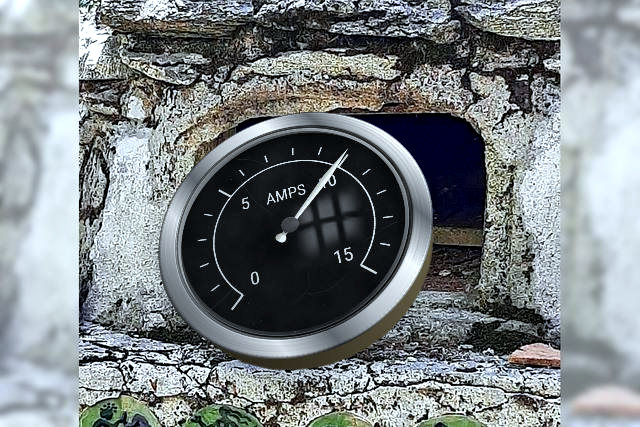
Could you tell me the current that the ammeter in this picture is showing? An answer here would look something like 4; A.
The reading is 10; A
